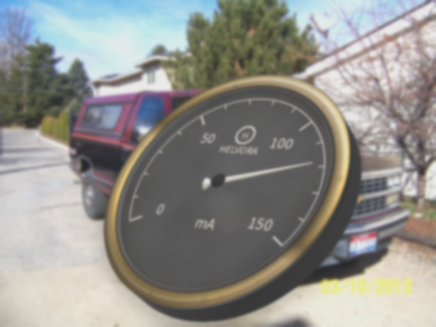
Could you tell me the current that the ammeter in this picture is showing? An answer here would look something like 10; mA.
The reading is 120; mA
